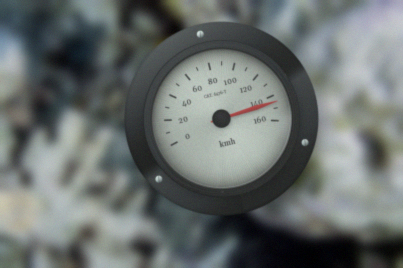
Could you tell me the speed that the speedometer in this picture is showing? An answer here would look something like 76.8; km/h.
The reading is 145; km/h
